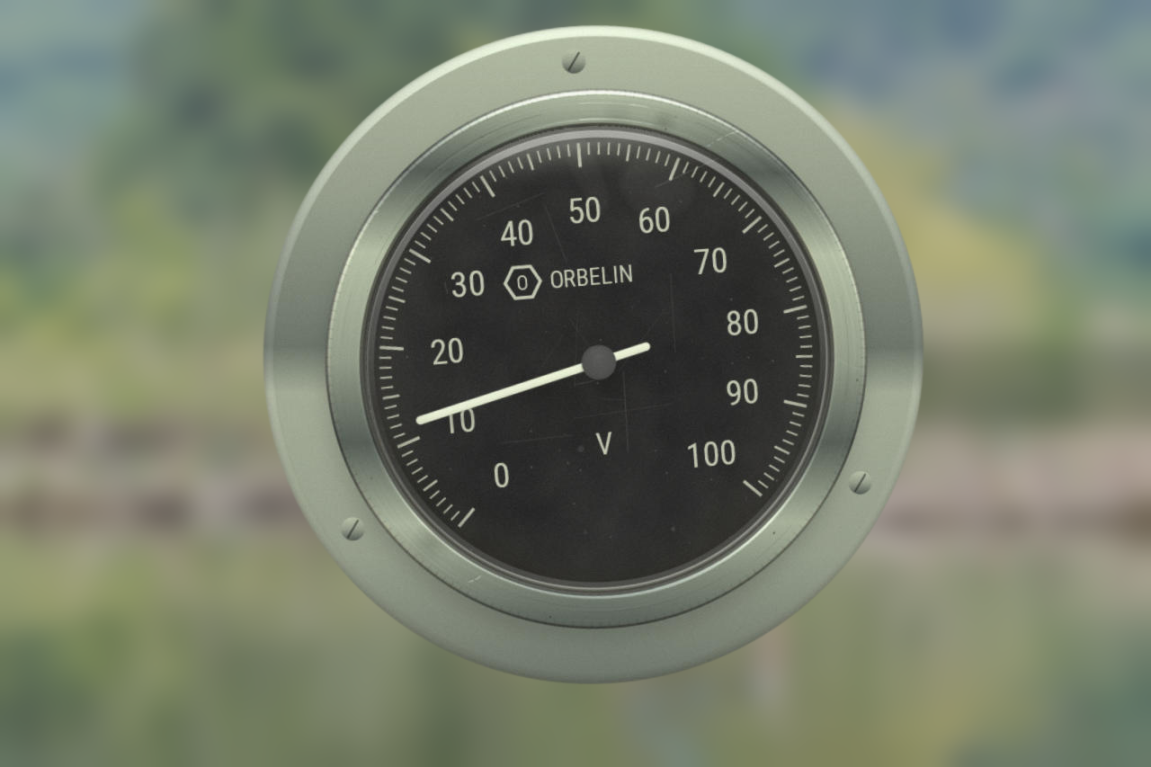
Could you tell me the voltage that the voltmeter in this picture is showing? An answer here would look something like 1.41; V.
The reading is 12; V
